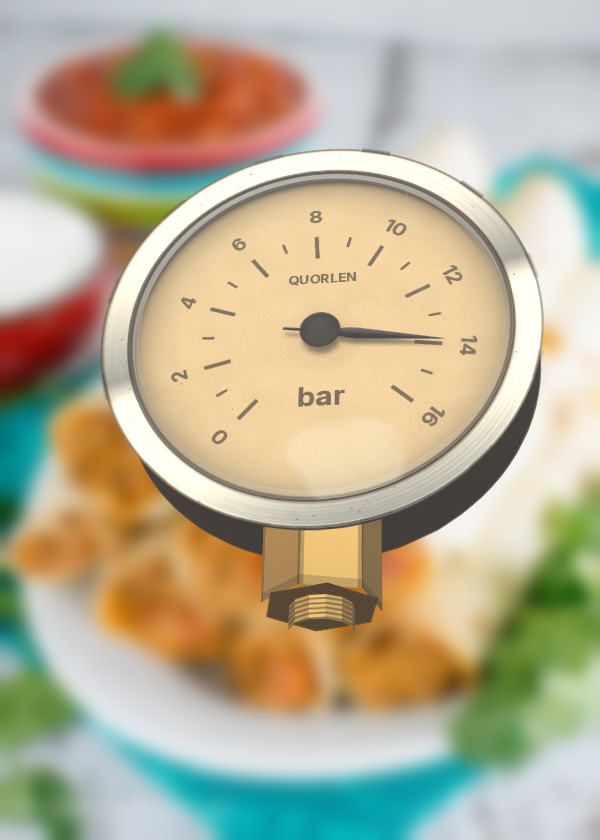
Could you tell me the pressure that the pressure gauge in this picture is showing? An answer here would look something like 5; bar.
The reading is 14; bar
